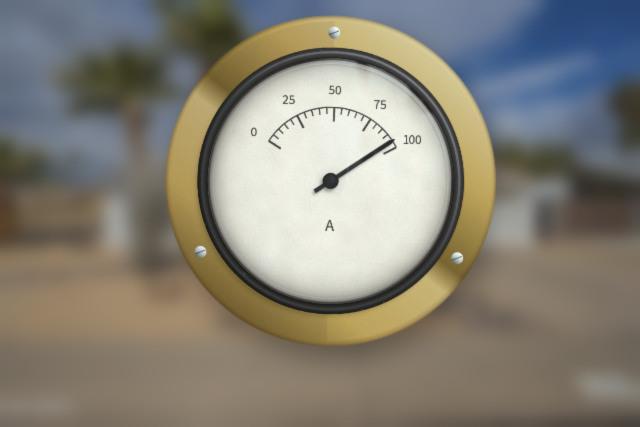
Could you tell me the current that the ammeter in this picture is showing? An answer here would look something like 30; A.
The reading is 95; A
